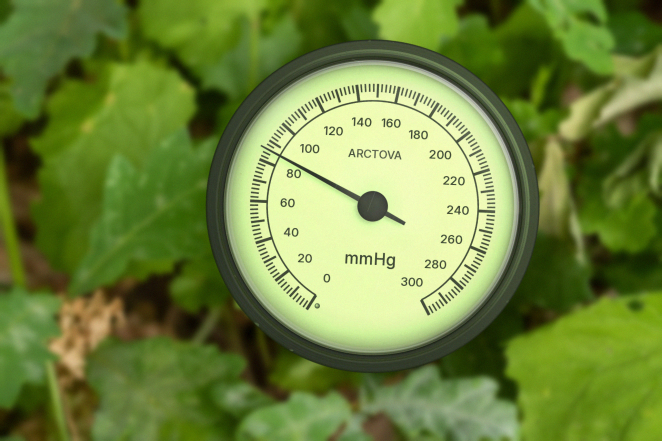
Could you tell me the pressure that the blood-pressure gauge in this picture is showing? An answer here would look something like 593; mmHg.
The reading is 86; mmHg
